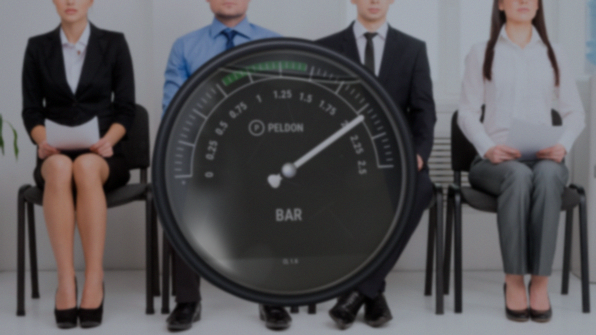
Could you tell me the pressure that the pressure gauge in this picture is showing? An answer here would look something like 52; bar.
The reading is 2.05; bar
